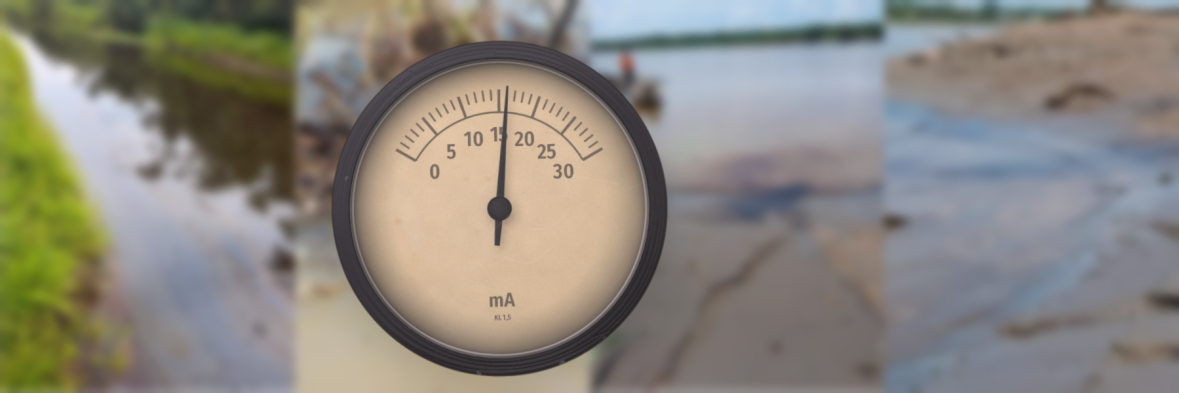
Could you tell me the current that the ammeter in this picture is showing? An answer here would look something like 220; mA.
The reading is 16; mA
